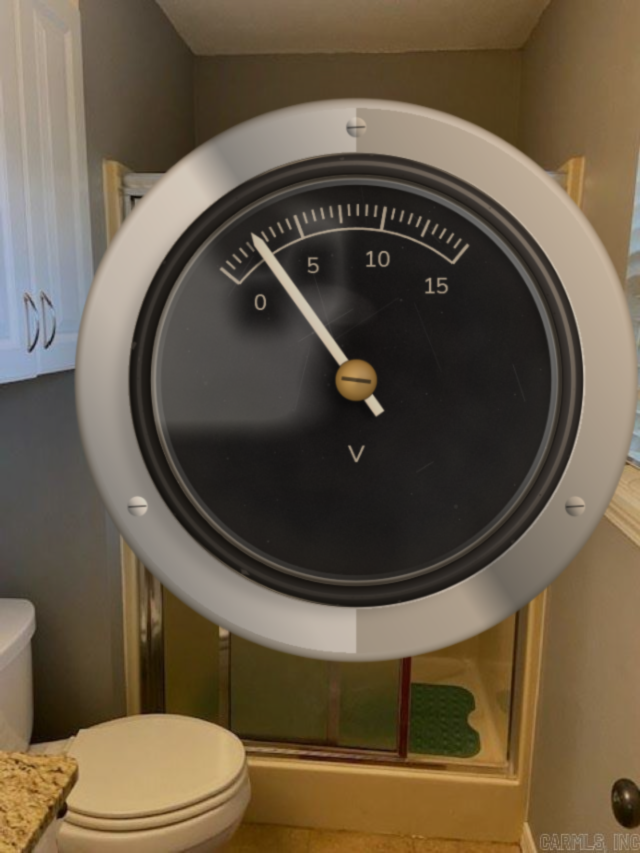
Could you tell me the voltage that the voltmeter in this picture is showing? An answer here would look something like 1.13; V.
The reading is 2.5; V
